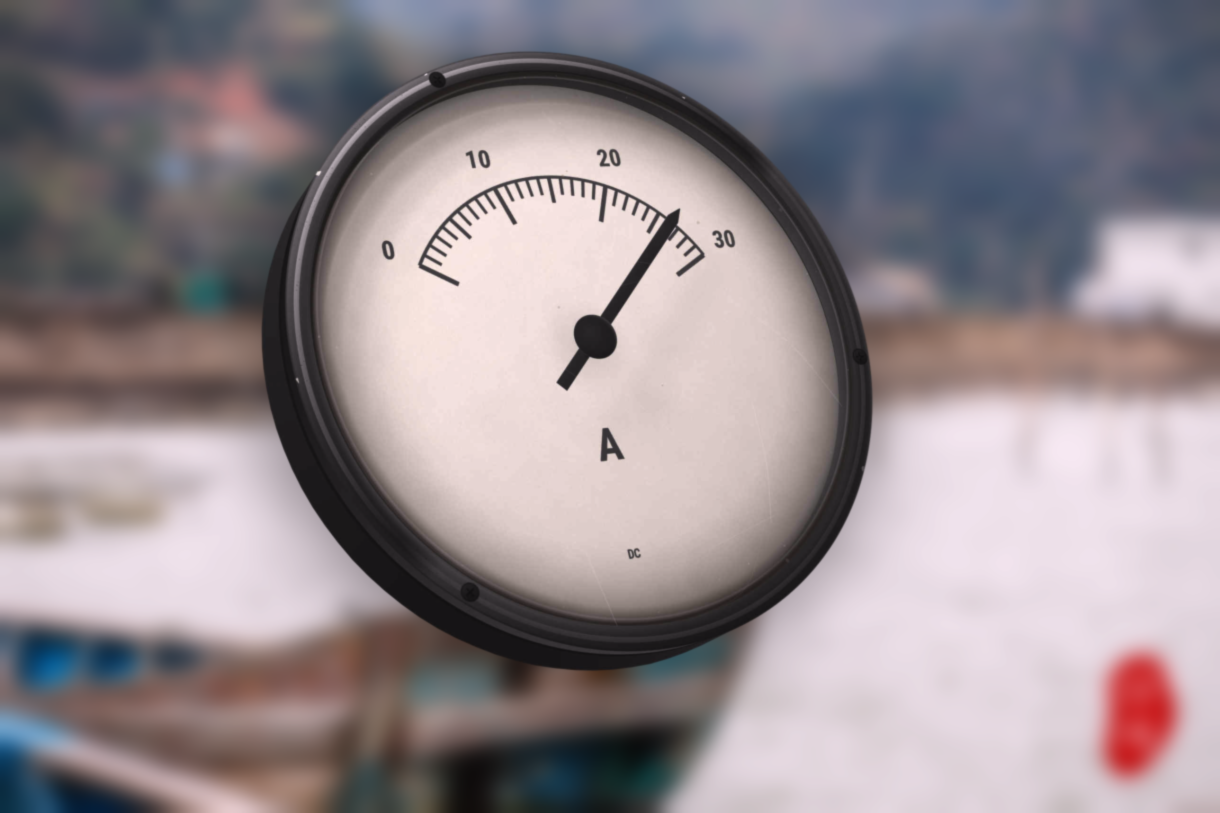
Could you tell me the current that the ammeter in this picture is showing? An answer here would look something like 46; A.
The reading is 26; A
